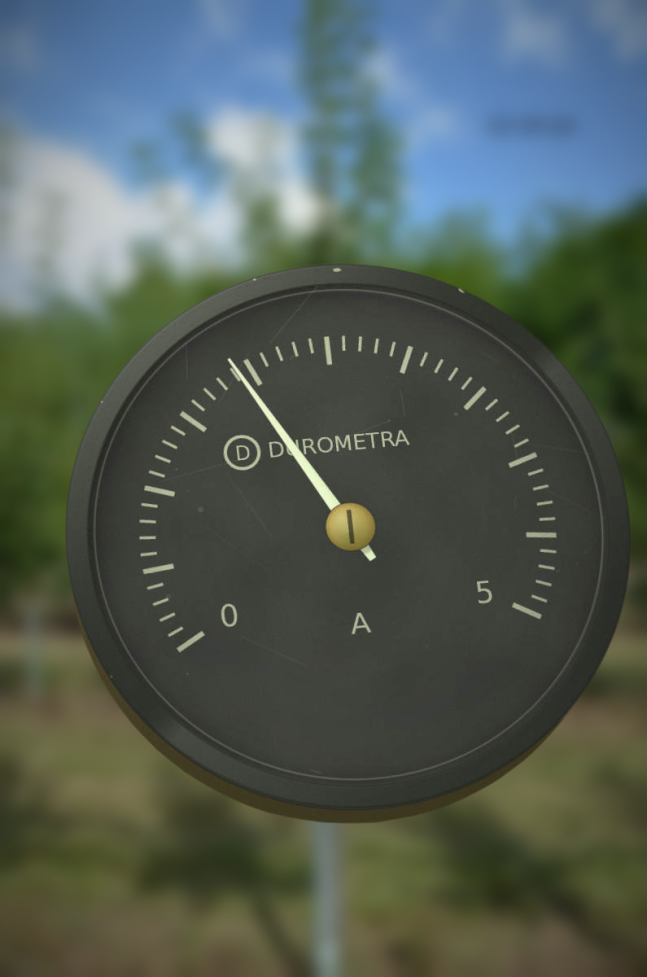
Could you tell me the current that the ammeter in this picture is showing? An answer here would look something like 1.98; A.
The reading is 1.9; A
